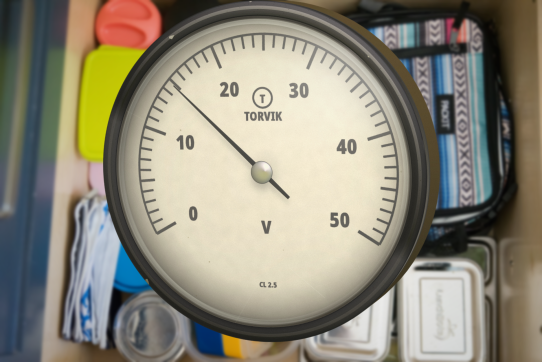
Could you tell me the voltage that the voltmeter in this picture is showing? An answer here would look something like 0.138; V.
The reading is 15; V
